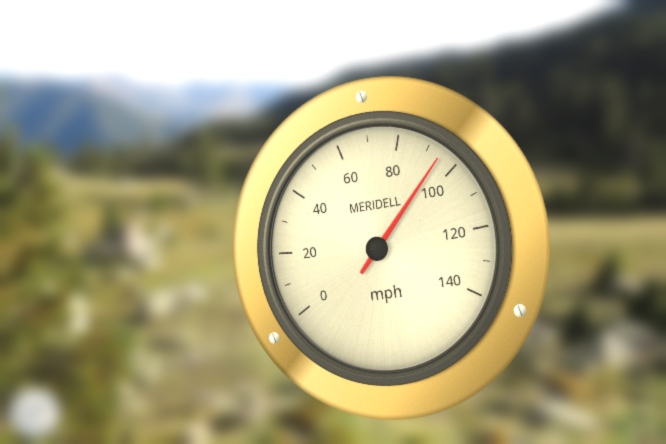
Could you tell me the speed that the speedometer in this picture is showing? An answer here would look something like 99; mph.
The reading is 95; mph
